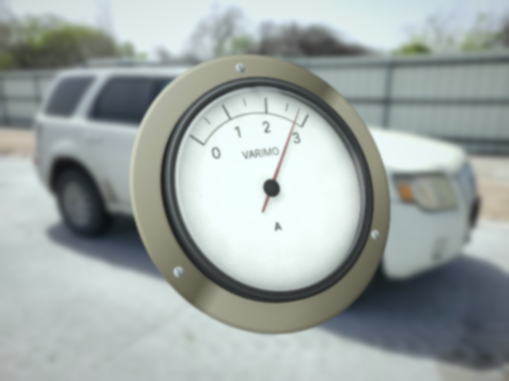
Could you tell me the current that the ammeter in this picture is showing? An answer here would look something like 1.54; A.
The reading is 2.75; A
